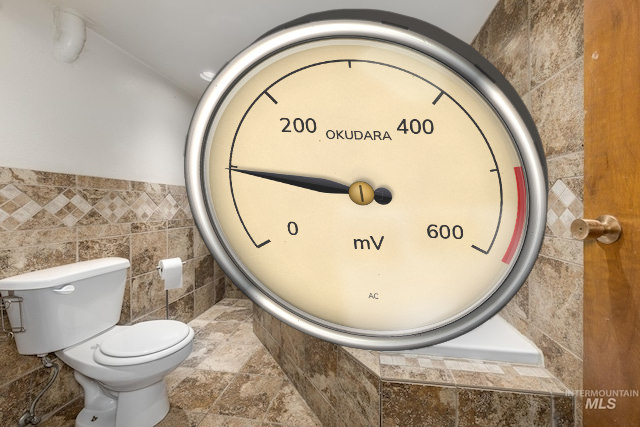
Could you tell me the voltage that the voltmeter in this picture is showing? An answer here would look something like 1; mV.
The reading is 100; mV
